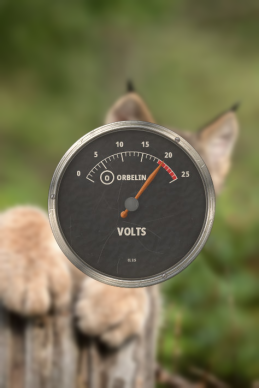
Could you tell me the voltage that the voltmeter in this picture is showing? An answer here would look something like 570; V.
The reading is 20; V
